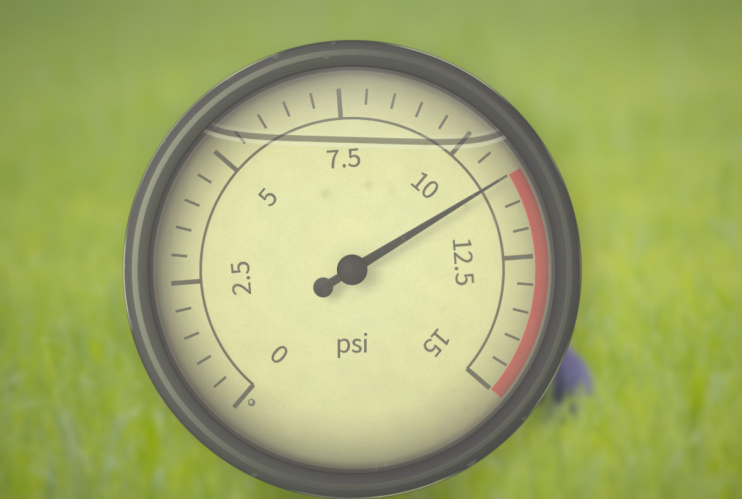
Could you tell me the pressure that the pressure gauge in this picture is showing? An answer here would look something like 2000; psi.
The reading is 11; psi
